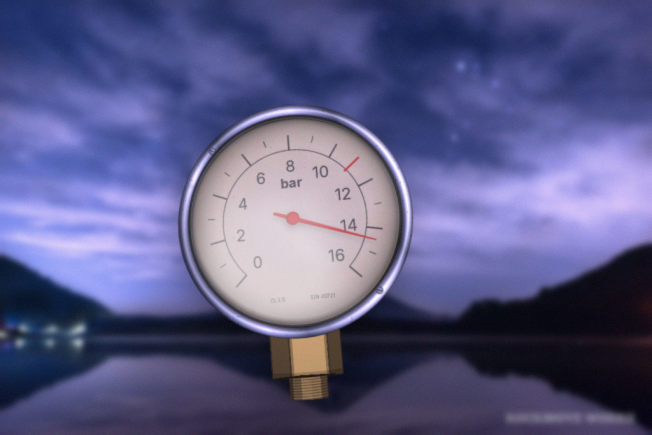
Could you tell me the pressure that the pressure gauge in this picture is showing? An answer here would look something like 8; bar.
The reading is 14.5; bar
